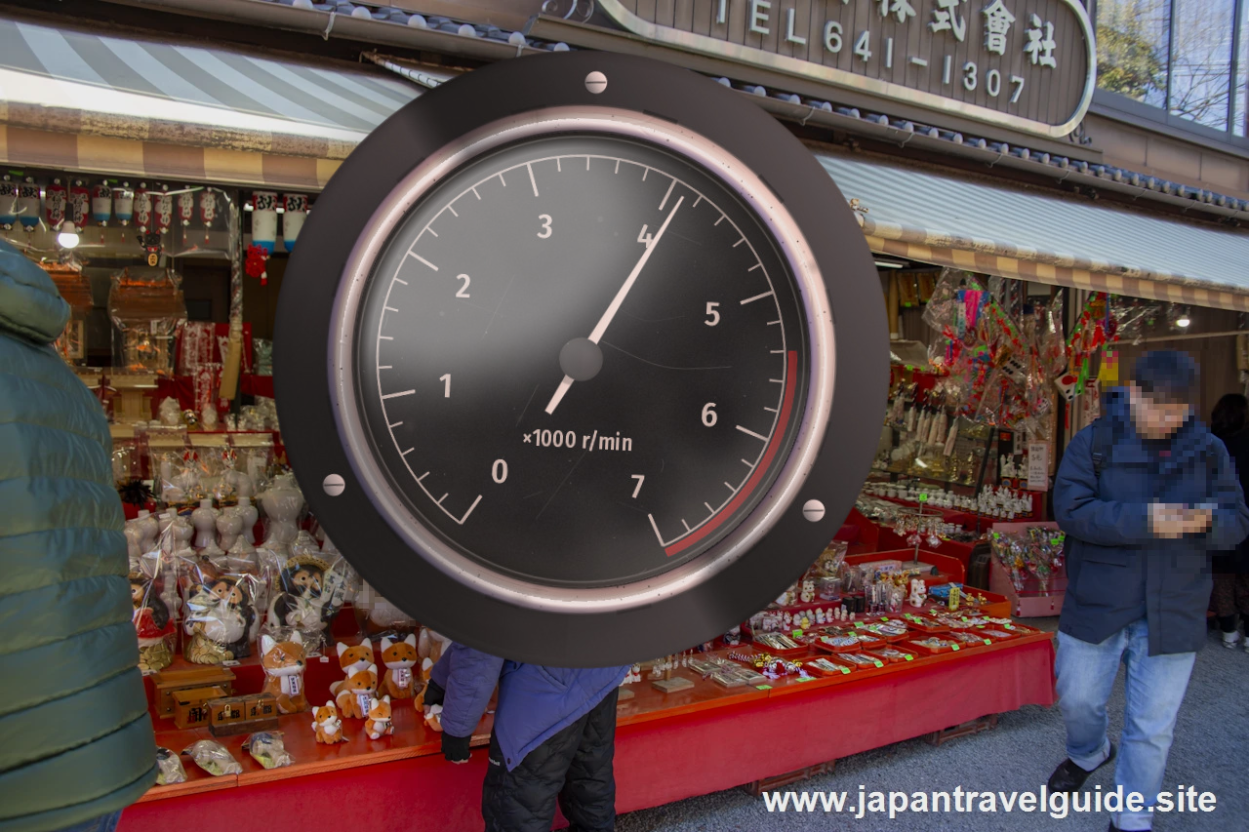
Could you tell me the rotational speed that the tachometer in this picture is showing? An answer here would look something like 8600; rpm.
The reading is 4100; rpm
